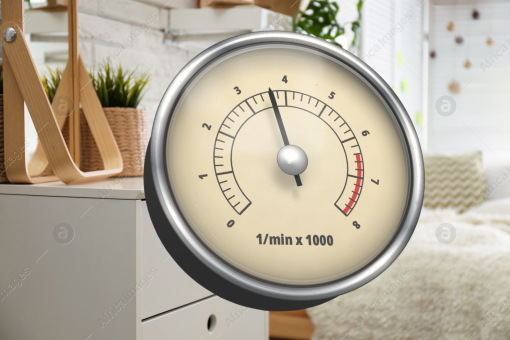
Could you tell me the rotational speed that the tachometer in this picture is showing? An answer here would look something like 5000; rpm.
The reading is 3600; rpm
